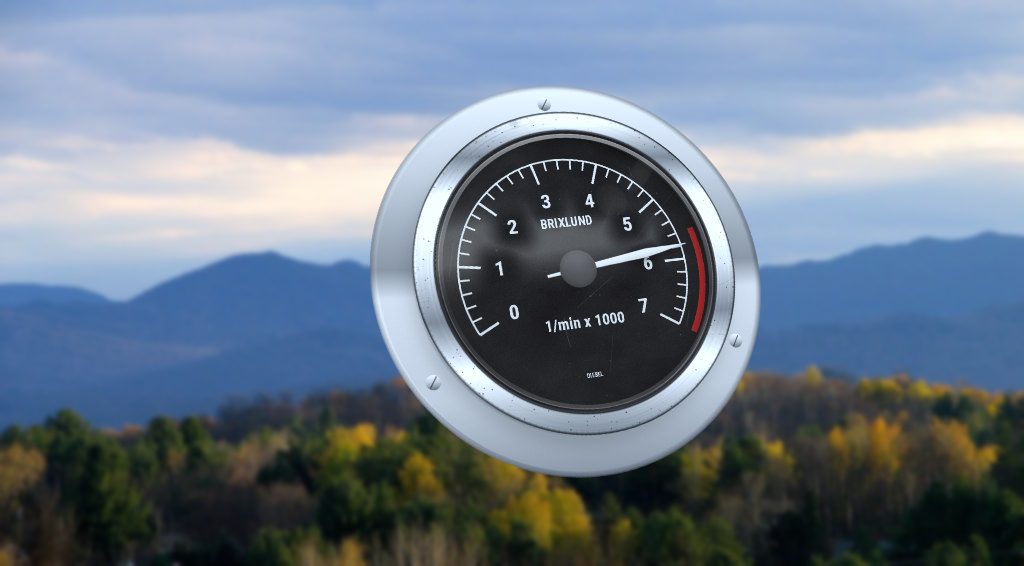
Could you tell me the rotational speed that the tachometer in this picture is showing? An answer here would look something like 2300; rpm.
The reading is 5800; rpm
